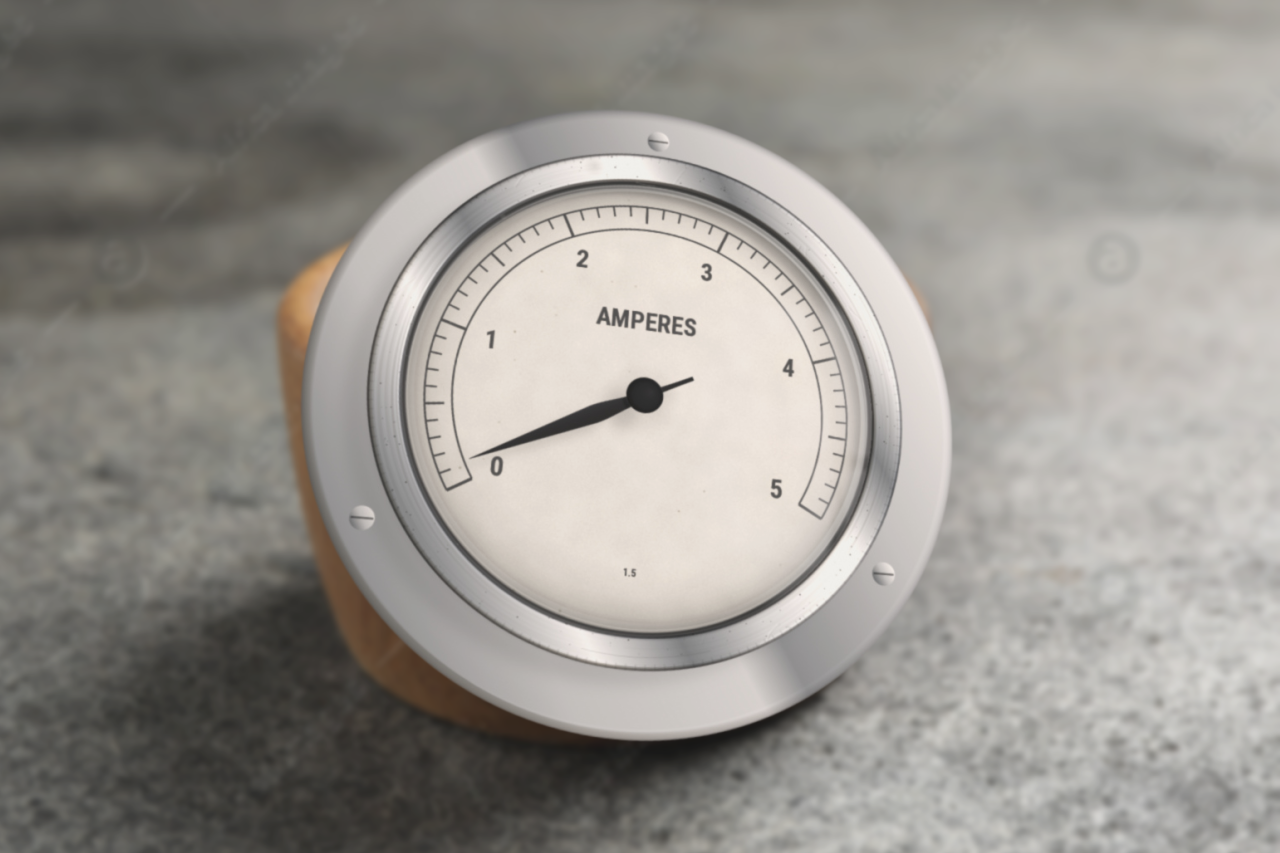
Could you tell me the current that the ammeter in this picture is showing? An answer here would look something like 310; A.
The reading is 0.1; A
